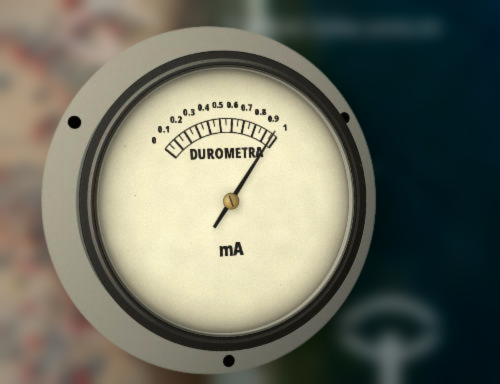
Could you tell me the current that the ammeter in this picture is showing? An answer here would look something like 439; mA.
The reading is 0.95; mA
